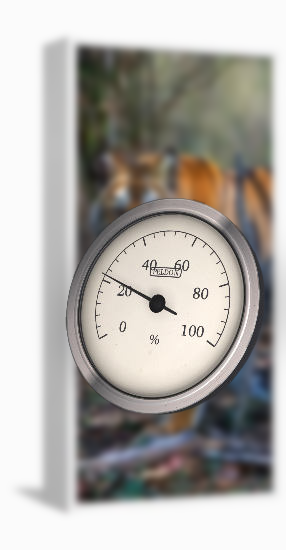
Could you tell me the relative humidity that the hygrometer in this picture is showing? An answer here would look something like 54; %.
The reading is 22; %
